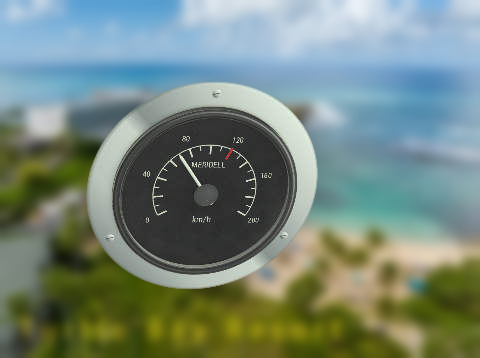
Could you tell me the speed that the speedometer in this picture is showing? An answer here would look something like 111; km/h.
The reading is 70; km/h
